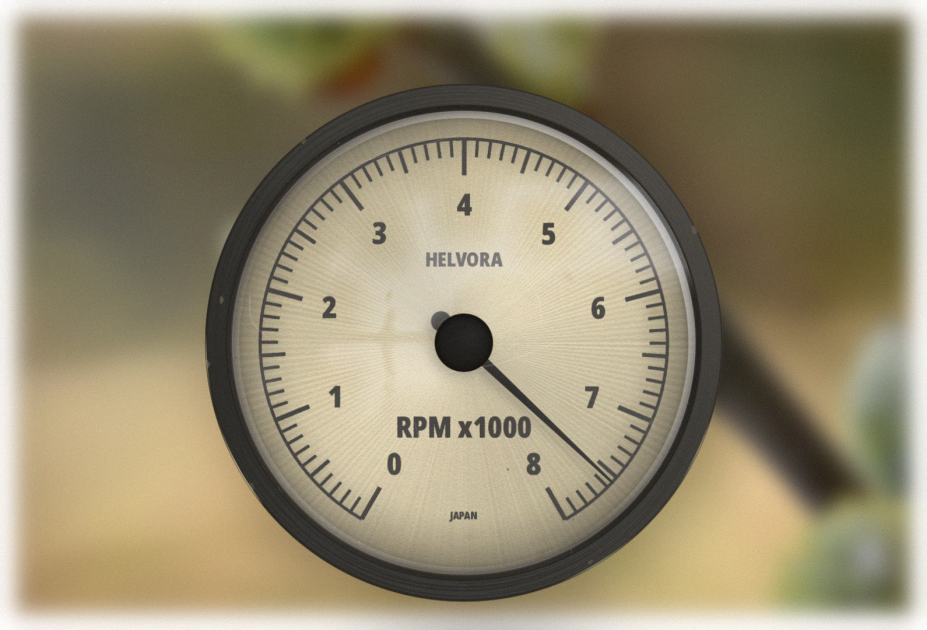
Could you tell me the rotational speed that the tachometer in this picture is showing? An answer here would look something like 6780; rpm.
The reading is 7550; rpm
